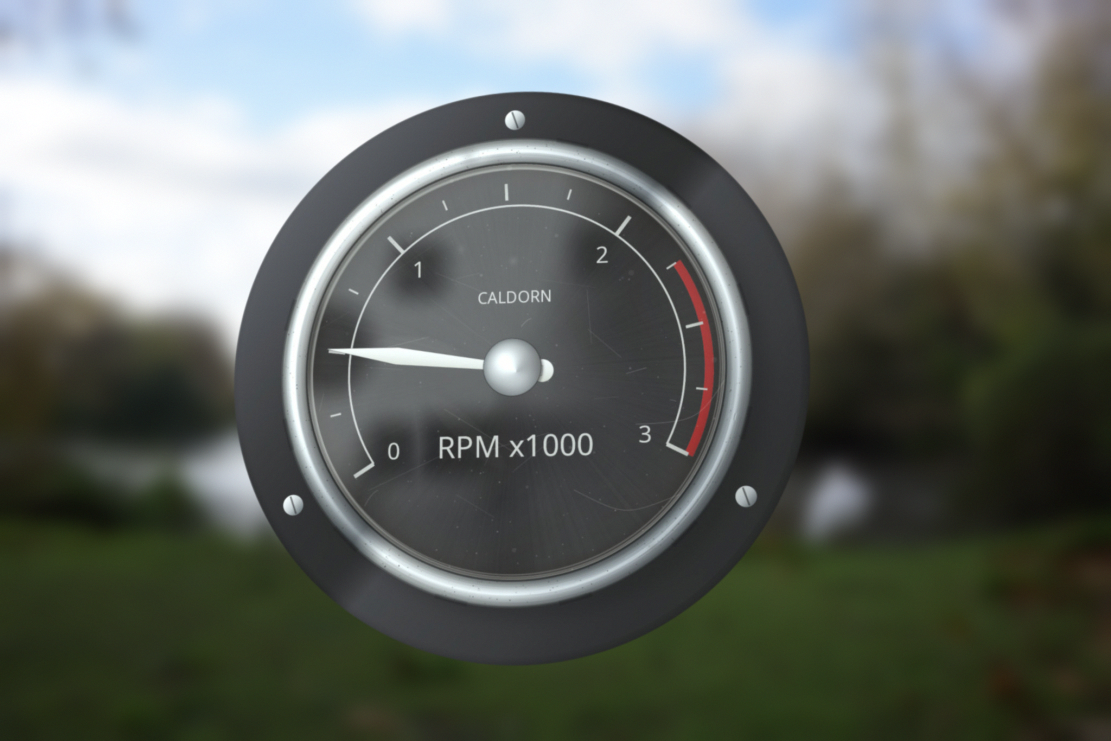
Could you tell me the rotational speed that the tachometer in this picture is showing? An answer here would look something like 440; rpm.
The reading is 500; rpm
